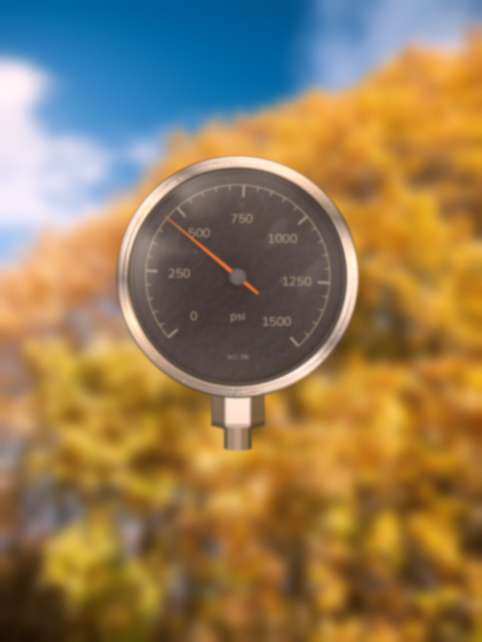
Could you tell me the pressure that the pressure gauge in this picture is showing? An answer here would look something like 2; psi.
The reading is 450; psi
